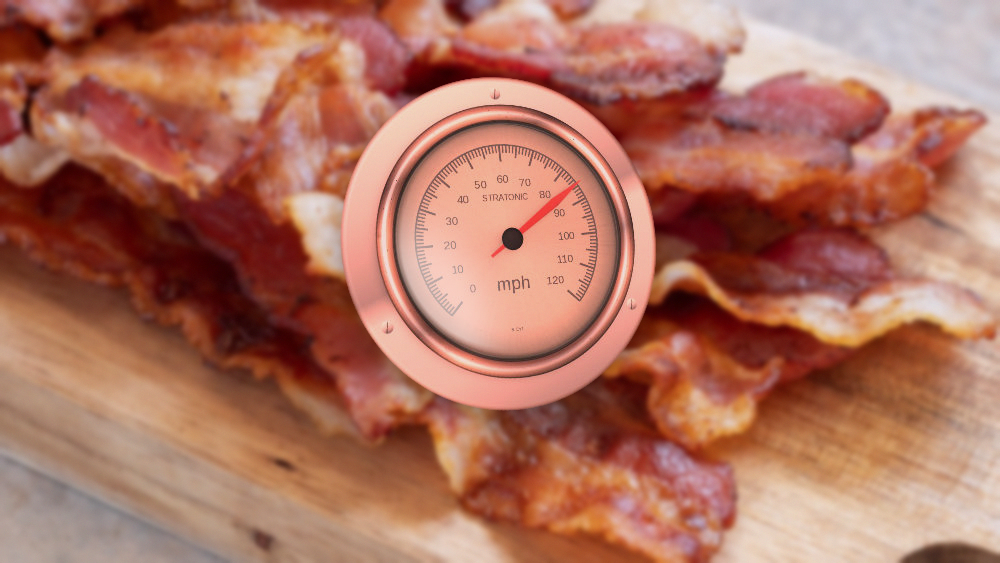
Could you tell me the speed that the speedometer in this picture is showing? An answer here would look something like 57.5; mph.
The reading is 85; mph
